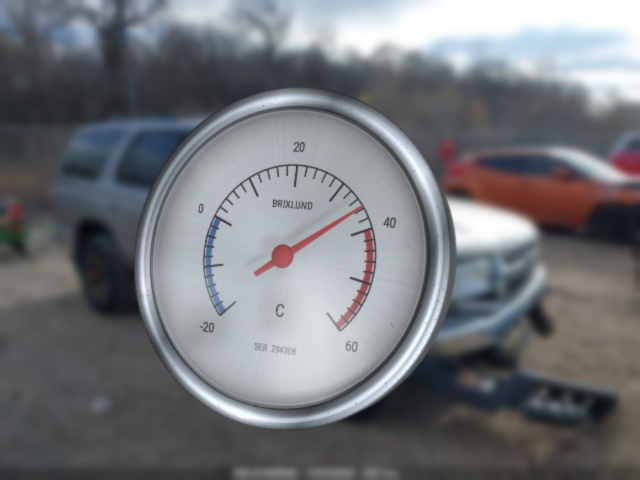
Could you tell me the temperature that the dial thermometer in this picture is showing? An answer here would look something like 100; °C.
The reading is 36; °C
